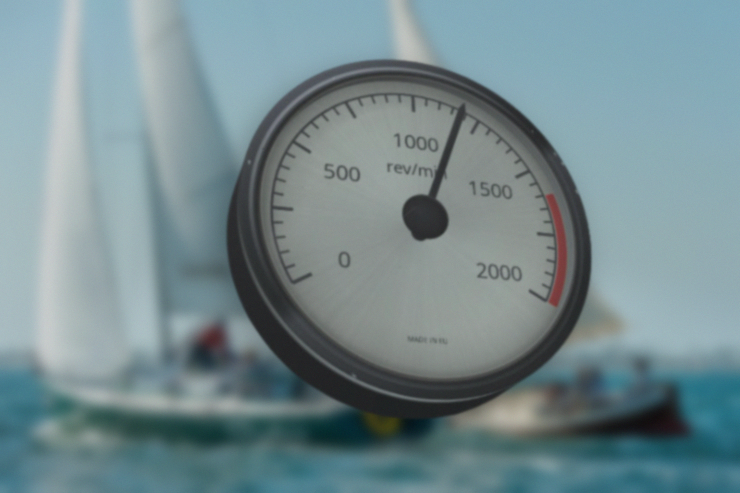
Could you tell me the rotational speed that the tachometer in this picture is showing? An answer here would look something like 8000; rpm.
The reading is 1175; rpm
